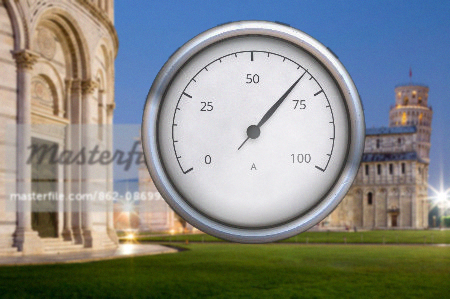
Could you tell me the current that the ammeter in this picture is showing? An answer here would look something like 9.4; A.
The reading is 67.5; A
